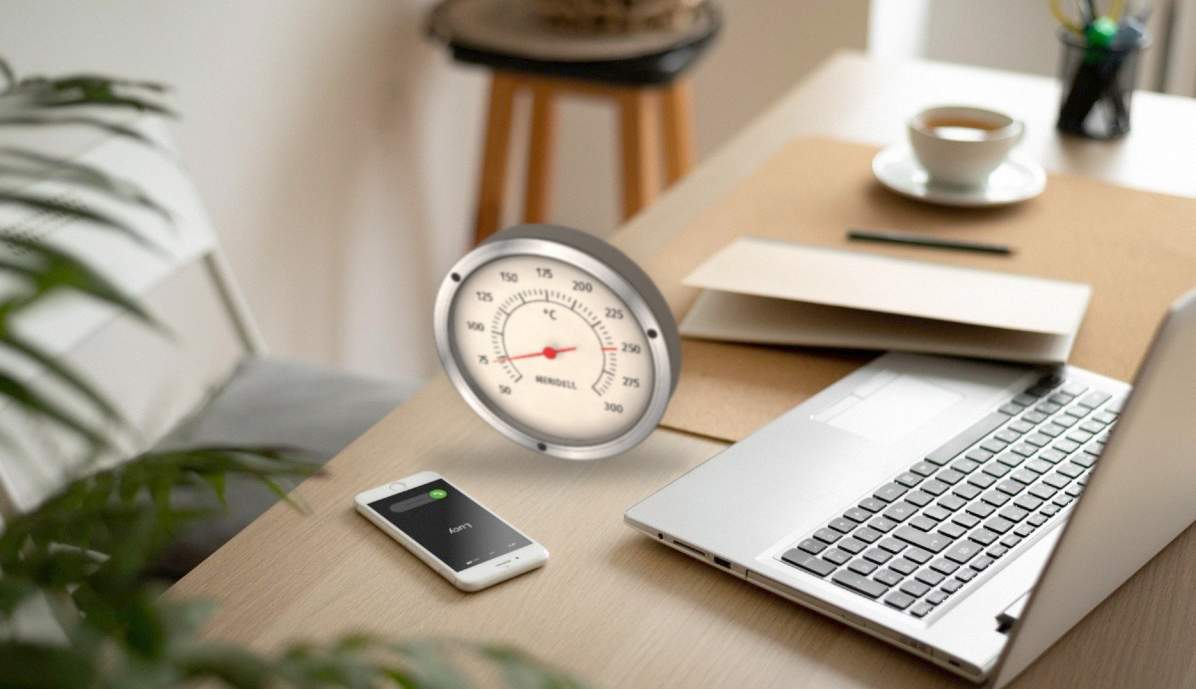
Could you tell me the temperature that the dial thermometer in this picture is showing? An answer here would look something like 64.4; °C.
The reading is 75; °C
